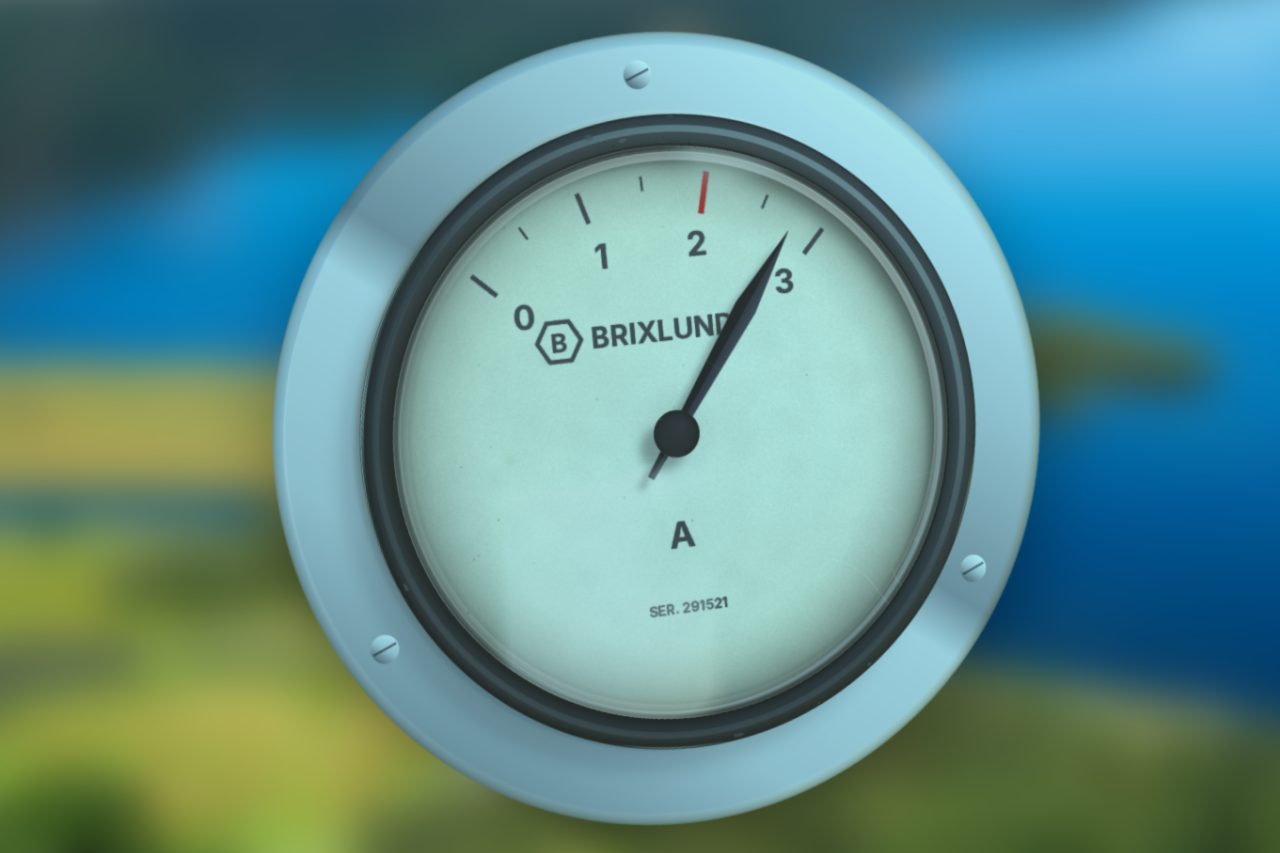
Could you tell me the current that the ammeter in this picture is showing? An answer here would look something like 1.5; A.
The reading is 2.75; A
